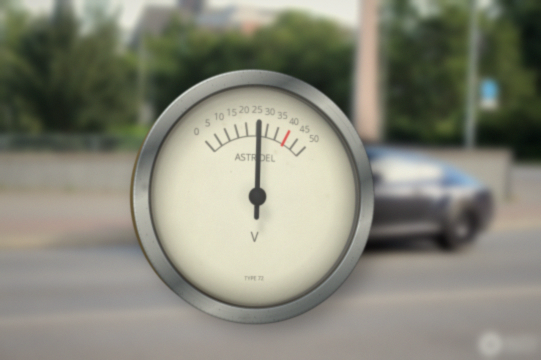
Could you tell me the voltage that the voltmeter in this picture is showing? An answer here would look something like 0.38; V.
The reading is 25; V
